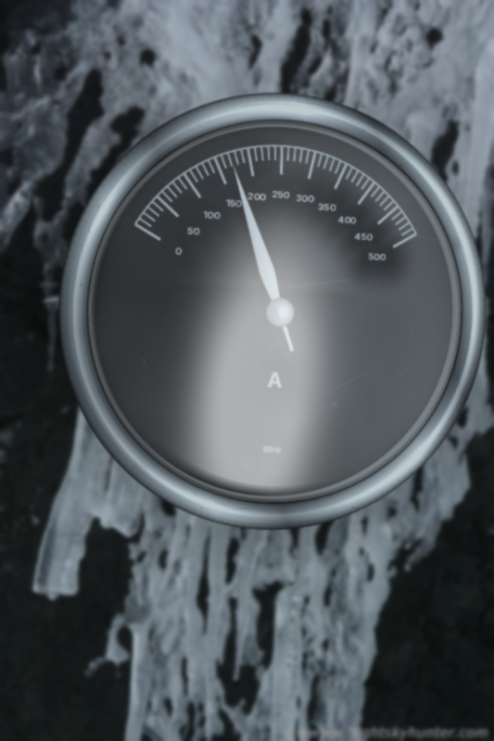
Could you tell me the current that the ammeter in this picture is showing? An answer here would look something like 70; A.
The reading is 170; A
